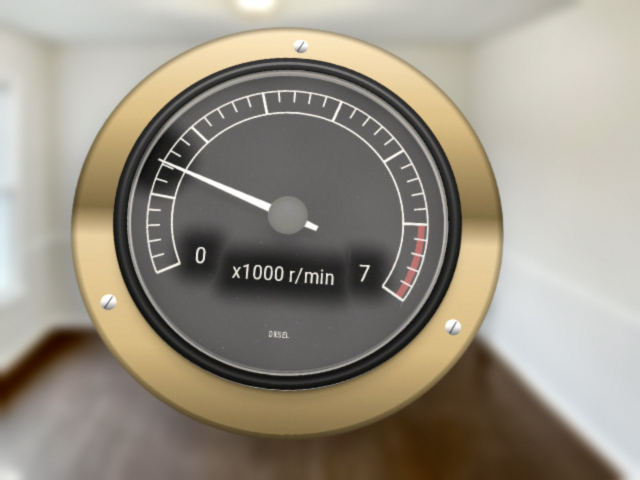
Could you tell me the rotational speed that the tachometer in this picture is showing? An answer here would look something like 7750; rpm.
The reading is 1400; rpm
